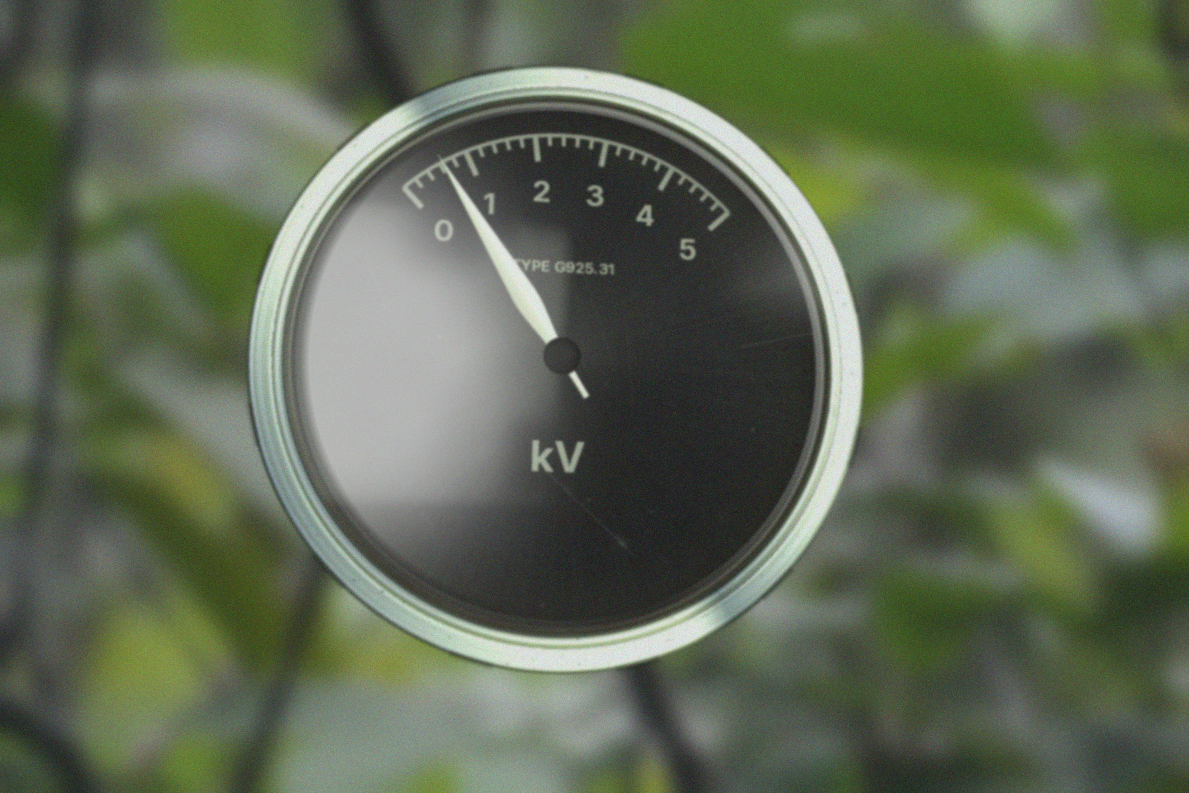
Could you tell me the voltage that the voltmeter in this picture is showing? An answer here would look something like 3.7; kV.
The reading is 0.6; kV
